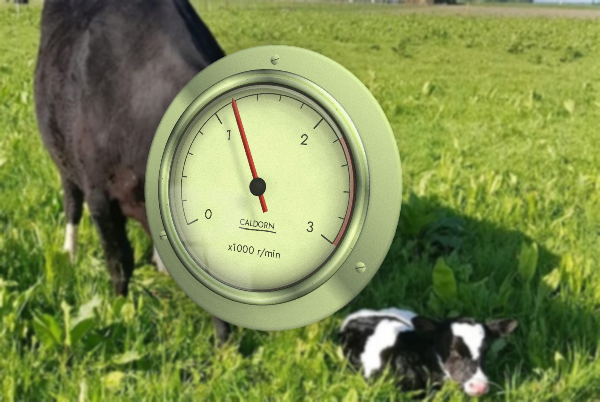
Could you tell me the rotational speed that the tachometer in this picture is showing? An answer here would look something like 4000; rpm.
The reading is 1200; rpm
